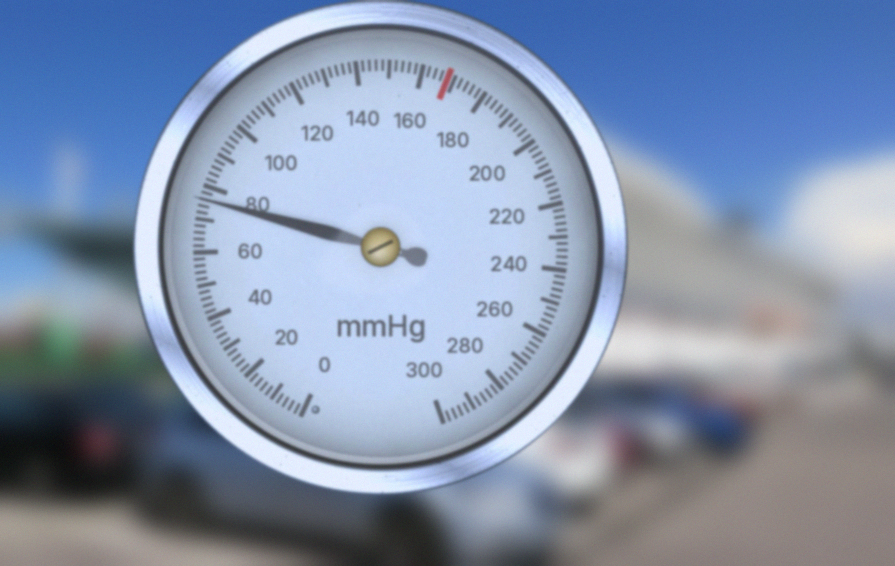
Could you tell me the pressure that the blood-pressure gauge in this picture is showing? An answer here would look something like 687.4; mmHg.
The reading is 76; mmHg
